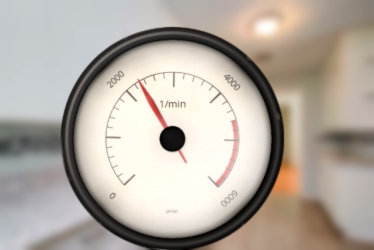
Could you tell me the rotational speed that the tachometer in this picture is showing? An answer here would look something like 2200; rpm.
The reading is 2300; rpm
